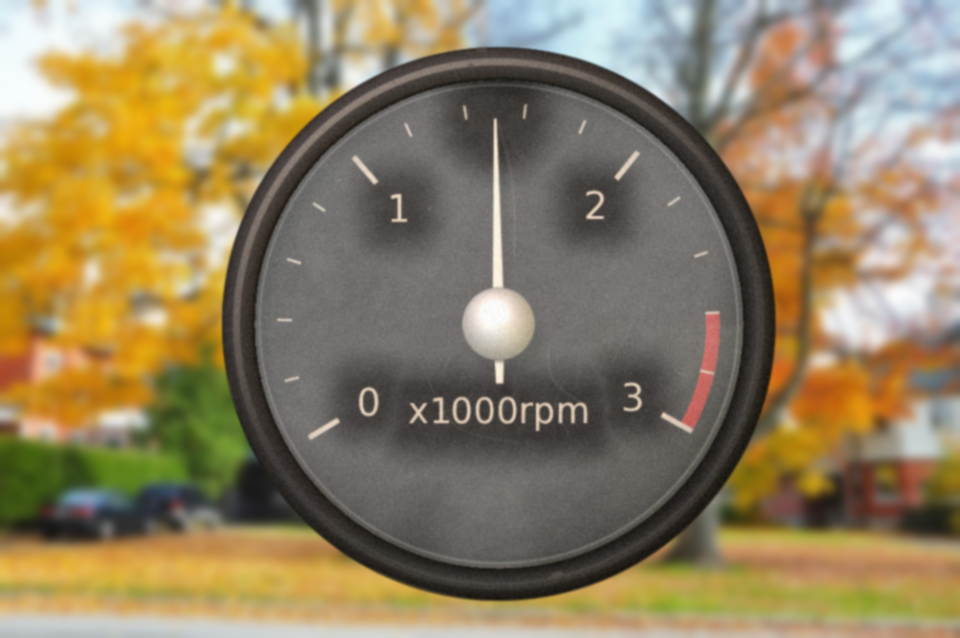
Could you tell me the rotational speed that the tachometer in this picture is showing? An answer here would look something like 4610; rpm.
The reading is 1500; rpm
